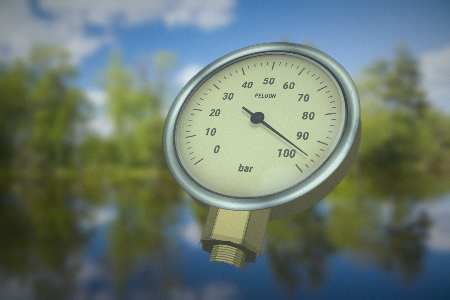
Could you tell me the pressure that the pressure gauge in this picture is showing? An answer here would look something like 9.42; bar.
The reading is 96; bar
